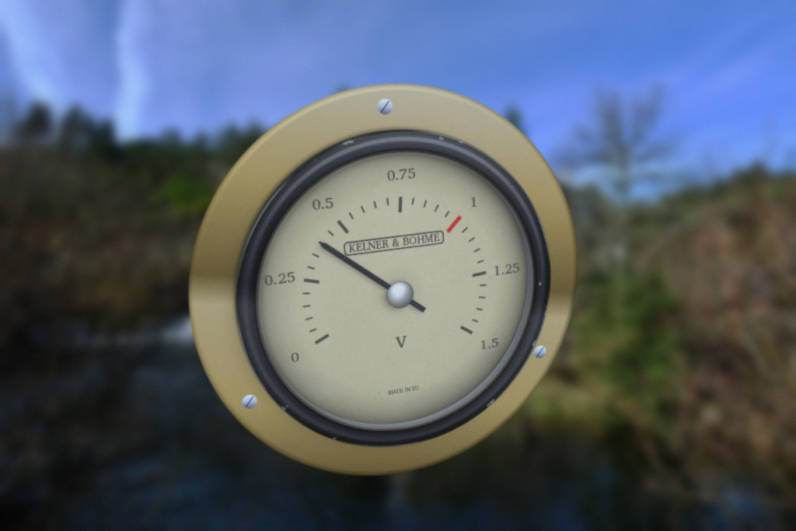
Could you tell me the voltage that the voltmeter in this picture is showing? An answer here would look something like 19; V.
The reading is 0.4; V
